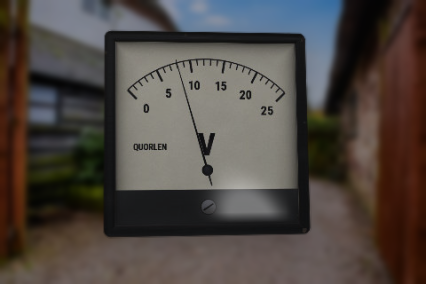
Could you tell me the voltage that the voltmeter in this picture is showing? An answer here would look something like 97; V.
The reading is 8; V
